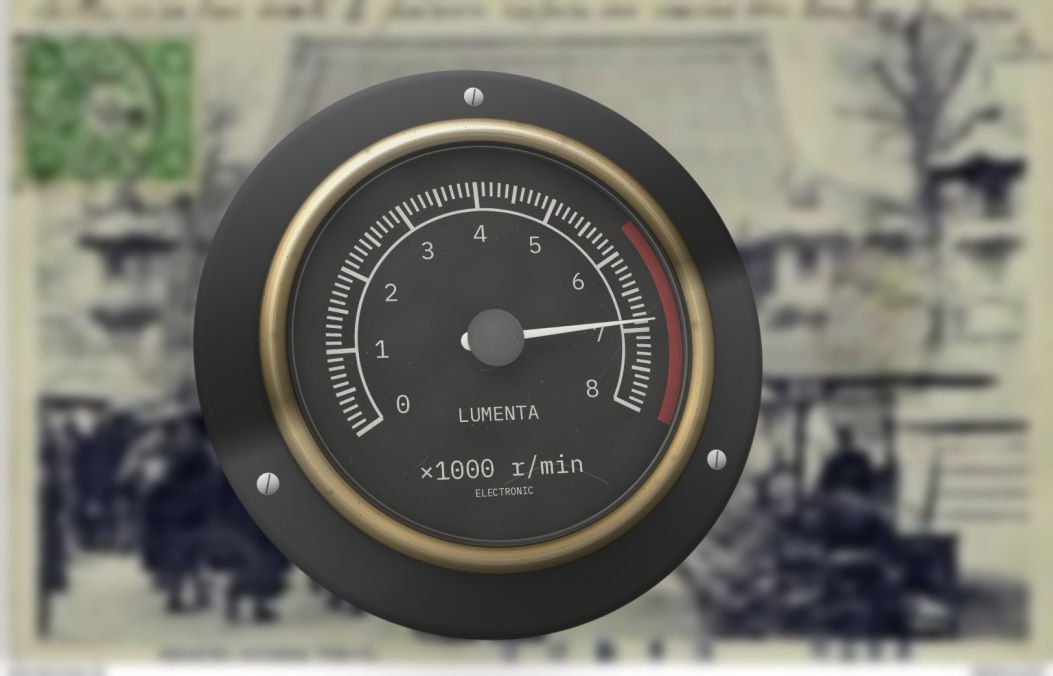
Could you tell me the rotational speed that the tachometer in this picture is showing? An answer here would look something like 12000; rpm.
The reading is 6900; rpm
